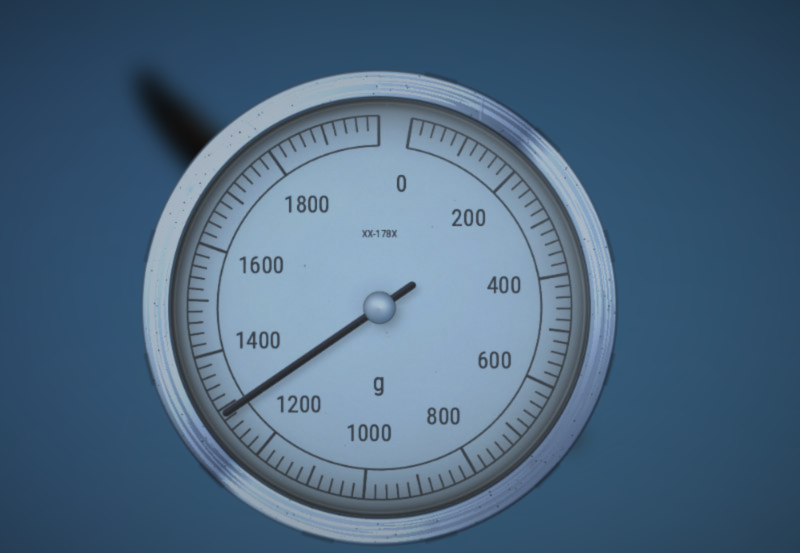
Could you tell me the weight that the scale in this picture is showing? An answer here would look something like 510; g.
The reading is 1290; g
